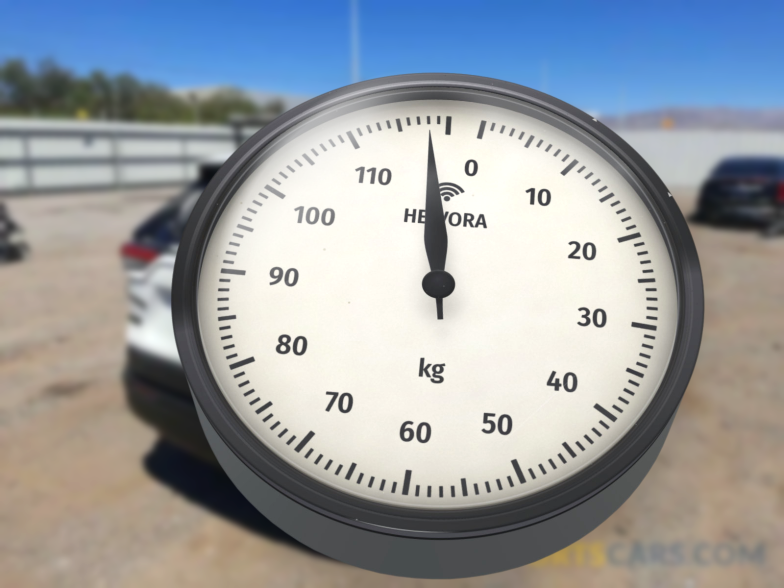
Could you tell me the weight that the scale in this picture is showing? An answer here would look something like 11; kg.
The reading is 118; kg
